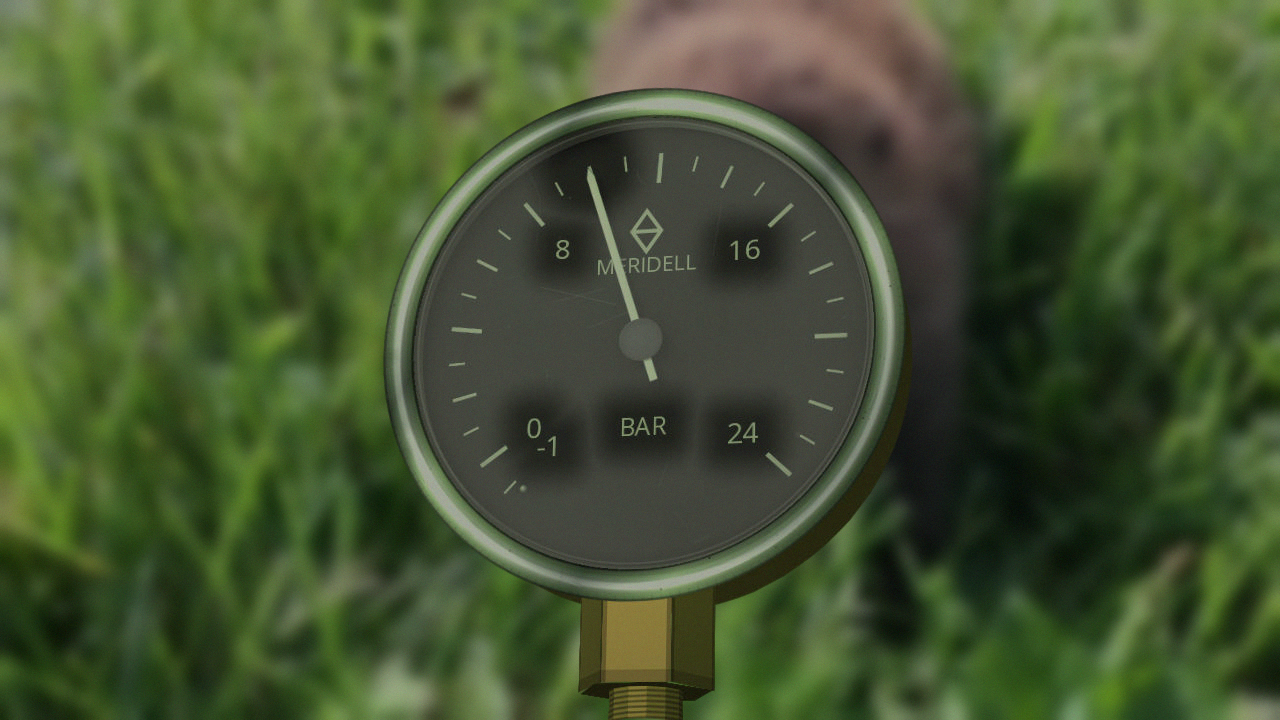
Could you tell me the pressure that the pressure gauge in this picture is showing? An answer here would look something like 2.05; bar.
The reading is 10; bar
